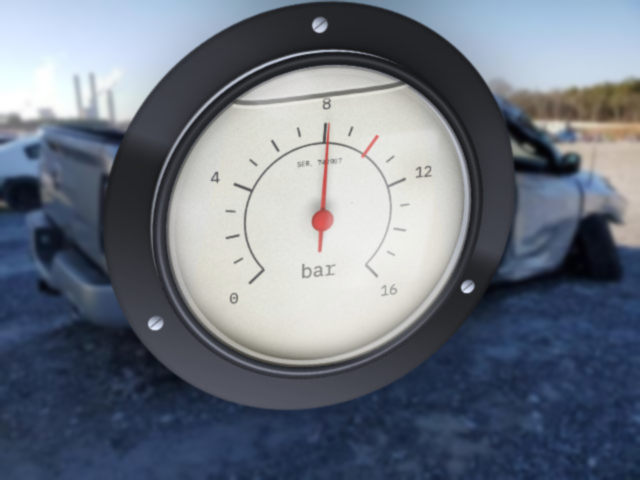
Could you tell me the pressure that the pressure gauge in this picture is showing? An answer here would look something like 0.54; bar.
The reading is 8; bar
